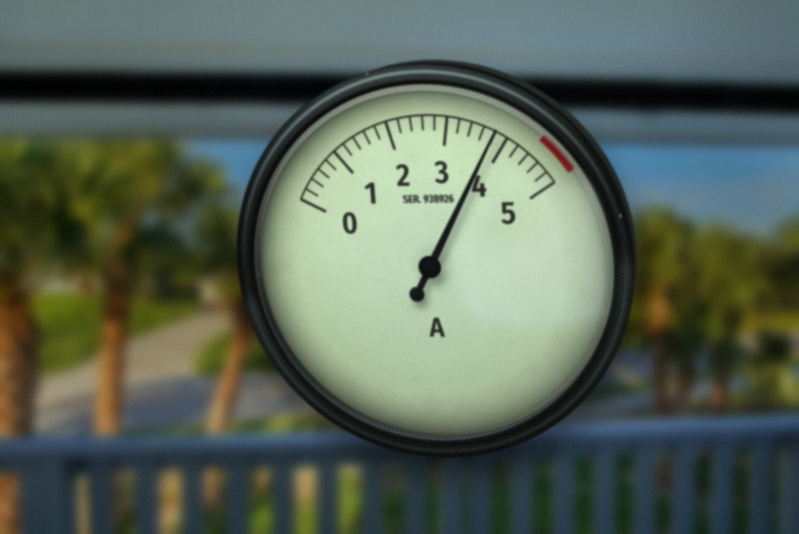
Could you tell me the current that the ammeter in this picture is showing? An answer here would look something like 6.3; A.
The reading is 3.8; A
